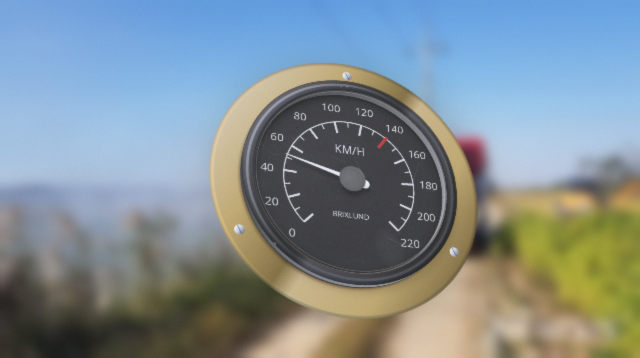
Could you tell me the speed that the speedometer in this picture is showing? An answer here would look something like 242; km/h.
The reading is 50; km/h
